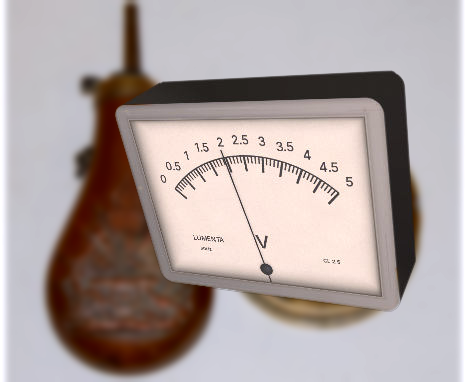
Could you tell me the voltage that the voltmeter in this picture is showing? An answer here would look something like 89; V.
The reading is 2; V
